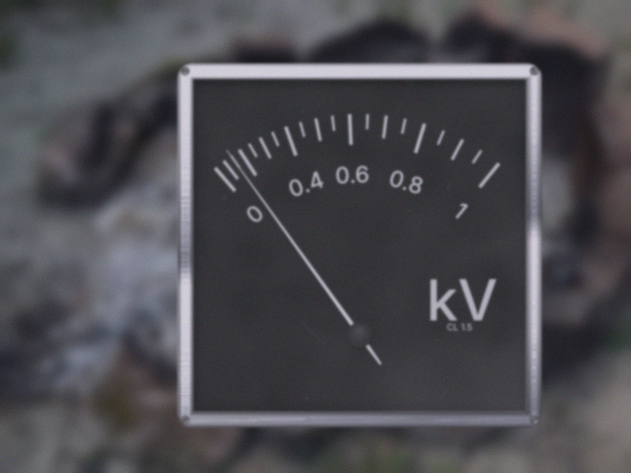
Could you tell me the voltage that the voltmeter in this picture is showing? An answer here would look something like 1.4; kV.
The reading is 0.15; kV
